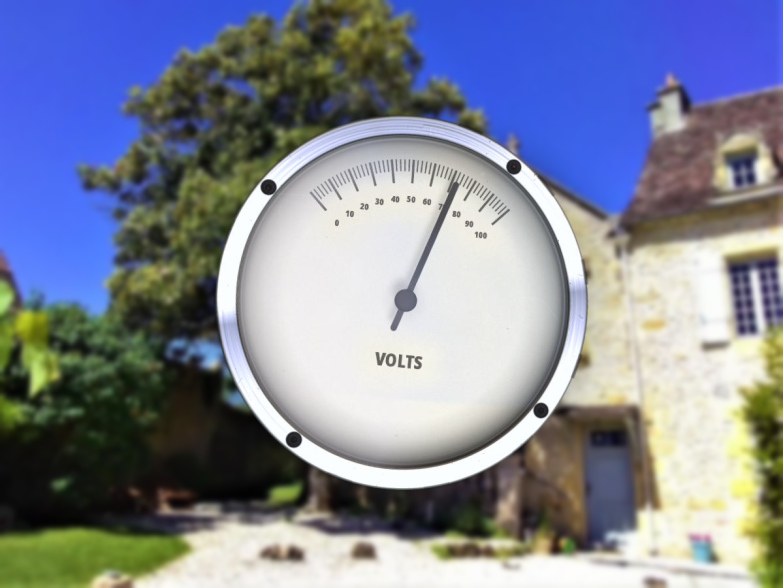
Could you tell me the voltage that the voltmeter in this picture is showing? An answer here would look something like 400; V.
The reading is 72; V
